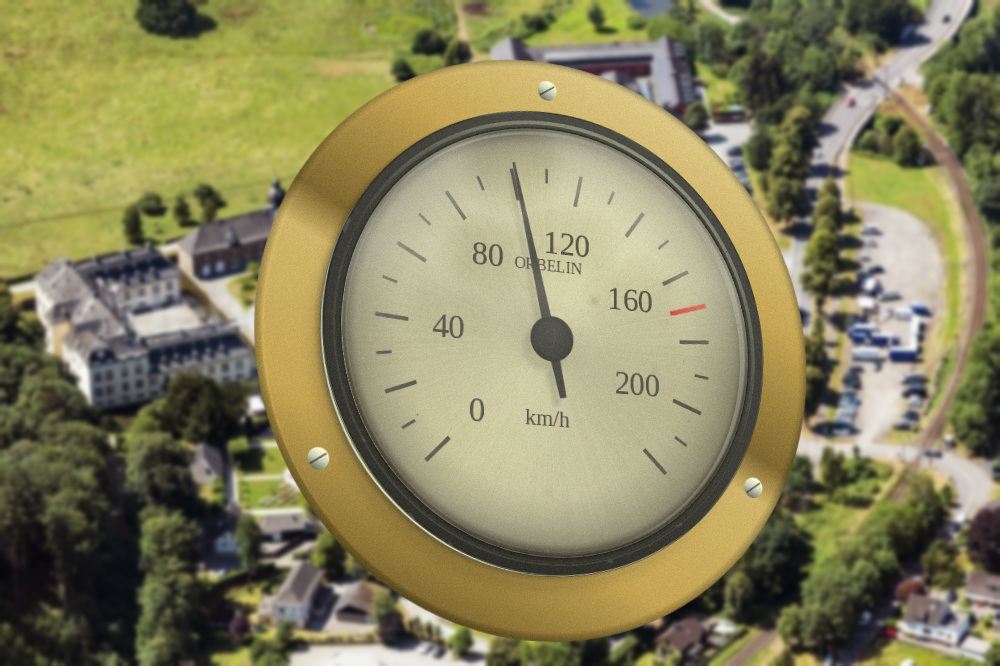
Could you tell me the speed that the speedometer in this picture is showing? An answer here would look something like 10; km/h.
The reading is 100; km/h
